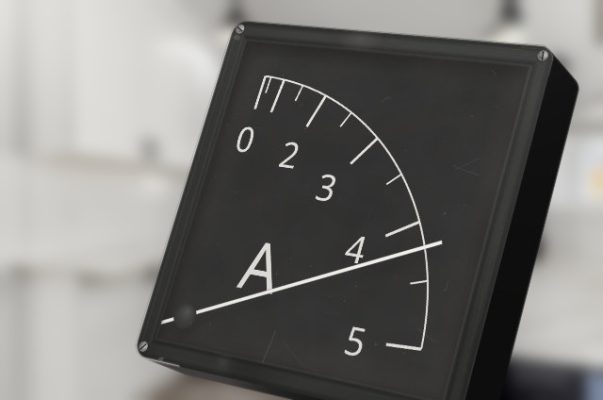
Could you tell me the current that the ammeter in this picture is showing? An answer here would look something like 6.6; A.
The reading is 4.25; A
